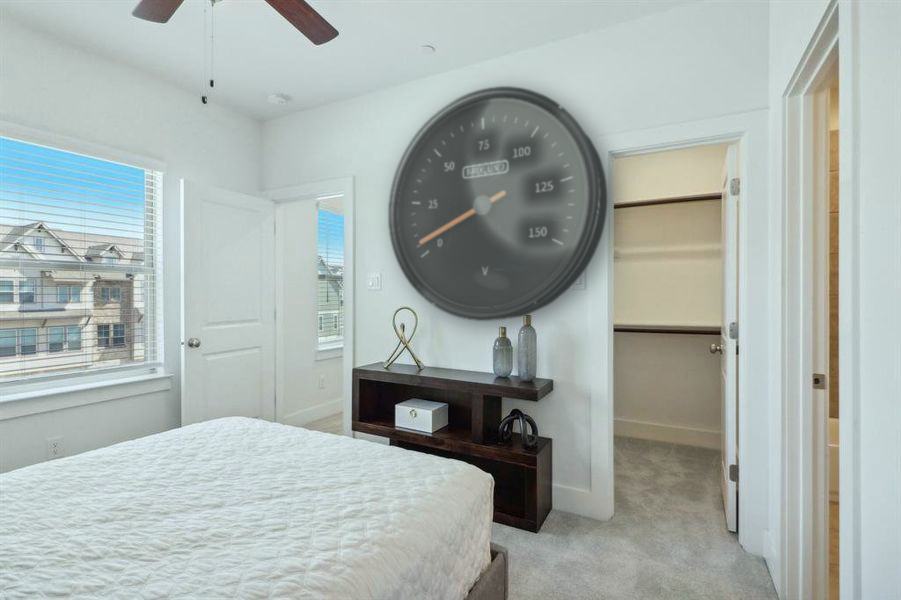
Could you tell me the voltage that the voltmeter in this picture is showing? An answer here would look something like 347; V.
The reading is 5; V
